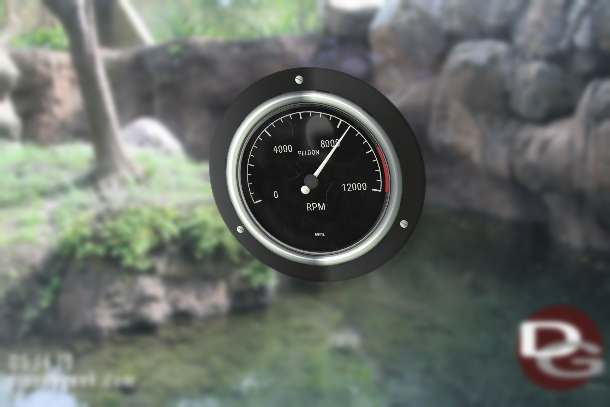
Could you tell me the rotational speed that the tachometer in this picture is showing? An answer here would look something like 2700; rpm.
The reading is 8500; rpm
